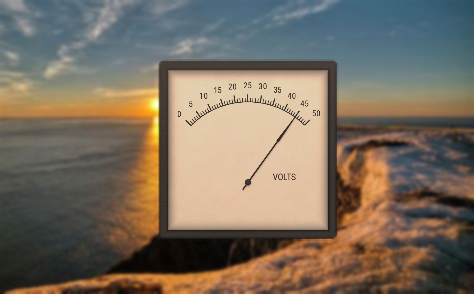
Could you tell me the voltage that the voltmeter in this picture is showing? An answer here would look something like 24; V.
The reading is 45; V
